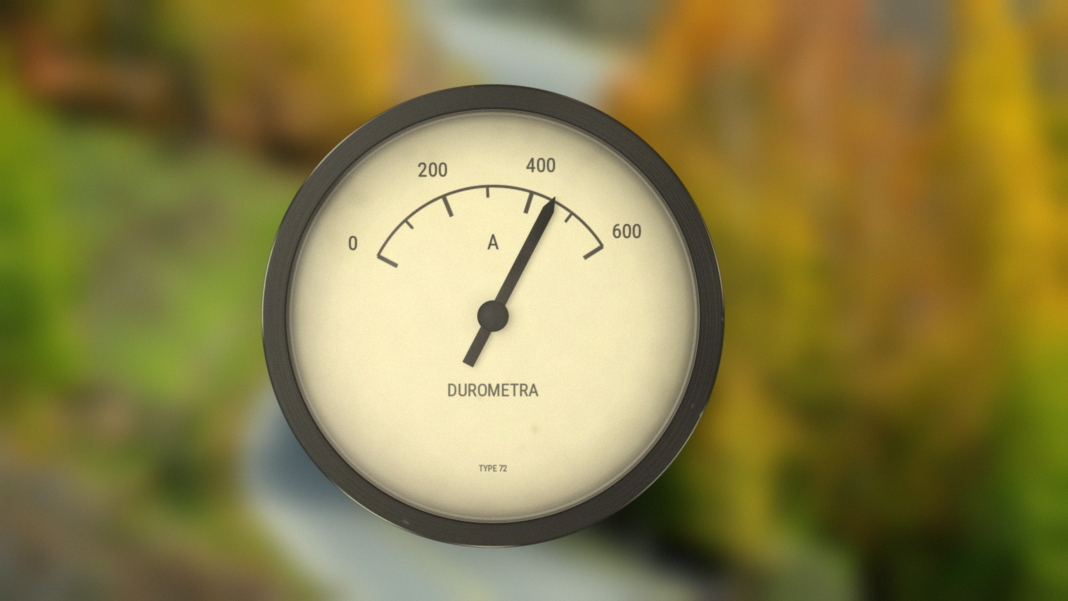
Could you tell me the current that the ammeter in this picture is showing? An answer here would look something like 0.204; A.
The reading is 450; A
